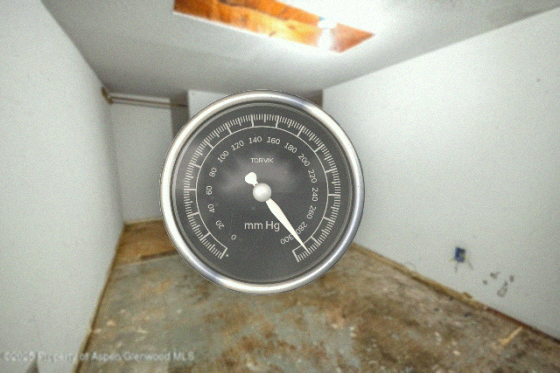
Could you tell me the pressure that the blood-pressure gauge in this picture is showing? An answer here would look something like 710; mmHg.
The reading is 290; mmHg
